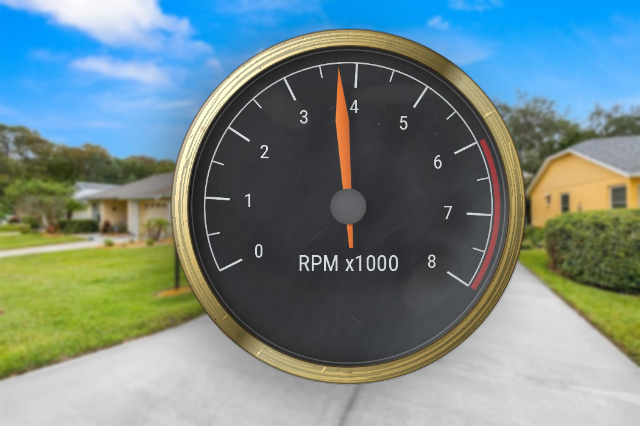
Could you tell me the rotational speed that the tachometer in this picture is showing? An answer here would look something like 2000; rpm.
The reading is 3750; rpm
